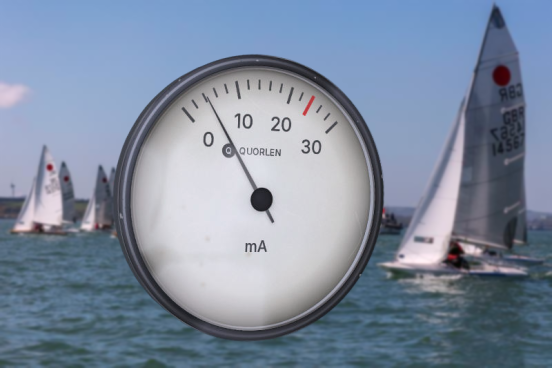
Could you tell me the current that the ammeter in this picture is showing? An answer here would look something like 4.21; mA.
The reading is 4; mA
